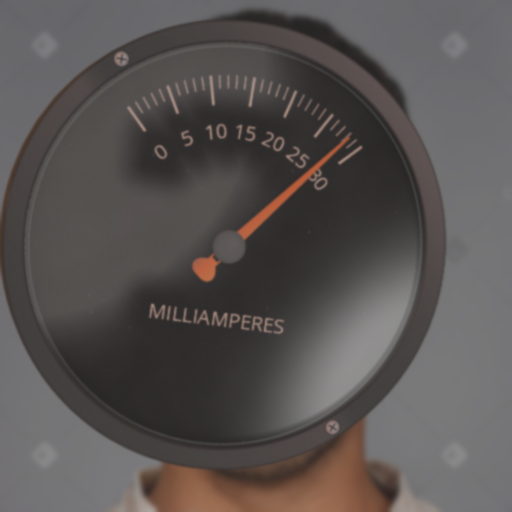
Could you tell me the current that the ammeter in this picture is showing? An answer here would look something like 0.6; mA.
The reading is 28; mA
